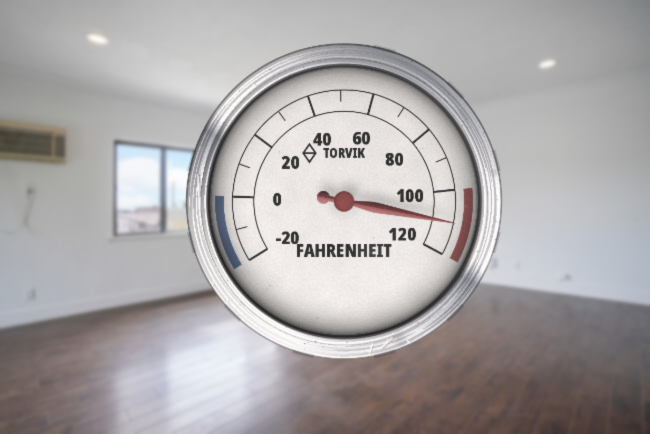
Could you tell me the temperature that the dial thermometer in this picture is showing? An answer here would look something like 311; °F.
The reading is 110; °F
